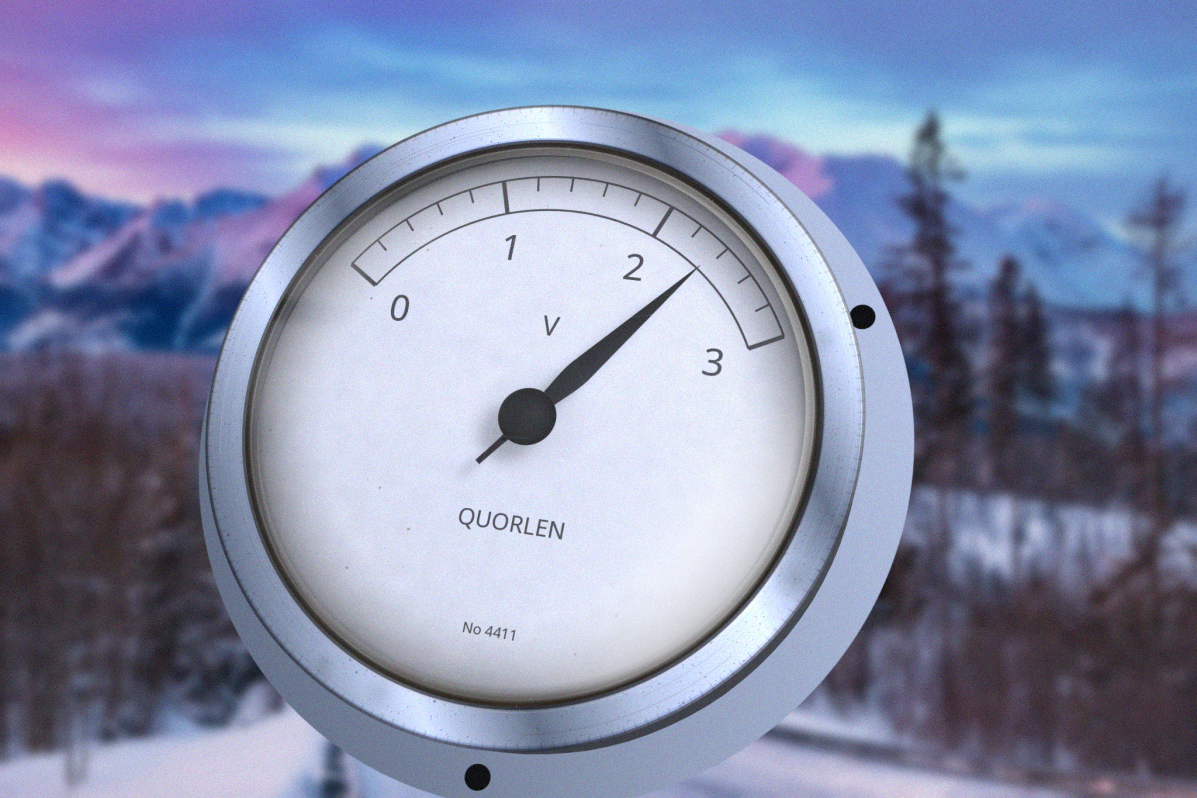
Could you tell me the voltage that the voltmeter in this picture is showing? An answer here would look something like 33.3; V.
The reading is 2.4; V
